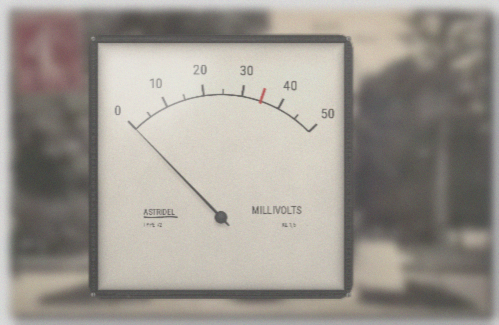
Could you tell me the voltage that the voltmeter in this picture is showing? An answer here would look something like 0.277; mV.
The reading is 0; mV
